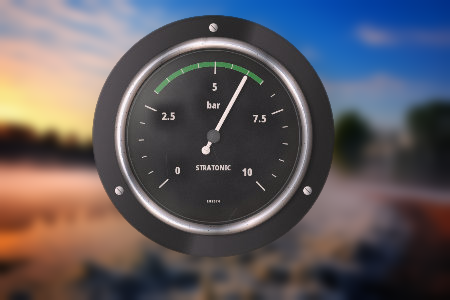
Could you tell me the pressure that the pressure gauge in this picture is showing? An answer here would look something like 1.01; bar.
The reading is 6; bar
